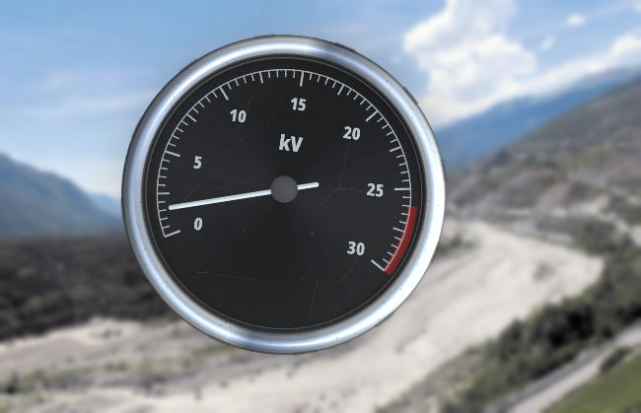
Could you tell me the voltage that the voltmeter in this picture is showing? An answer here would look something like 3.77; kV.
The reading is 1.5; kV
